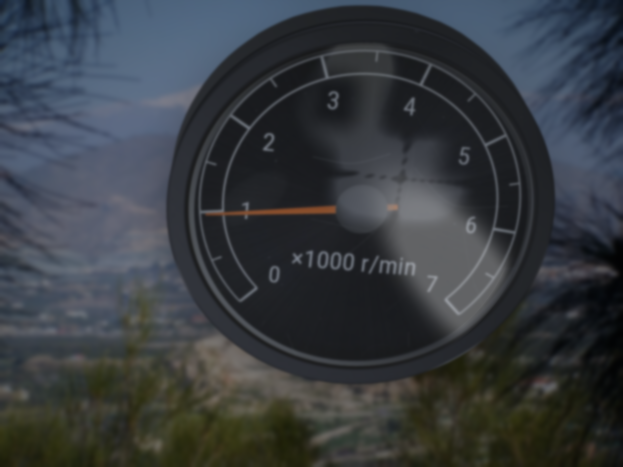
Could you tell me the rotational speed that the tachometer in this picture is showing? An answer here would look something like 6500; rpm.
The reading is 1000; rpm
